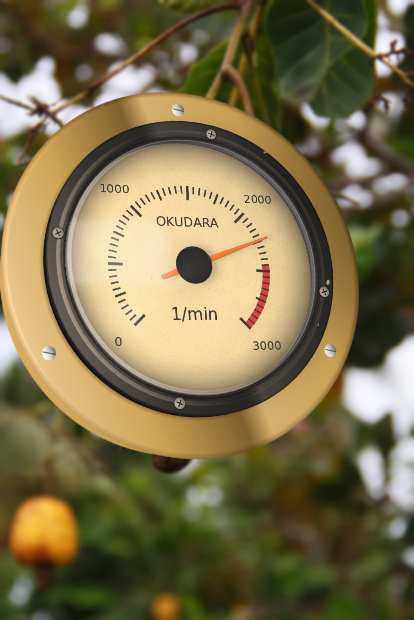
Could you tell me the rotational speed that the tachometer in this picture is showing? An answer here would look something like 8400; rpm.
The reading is 2250; rpm
